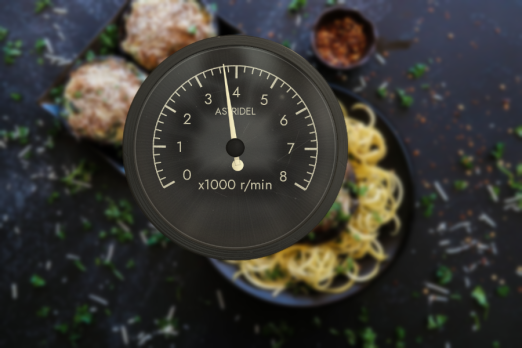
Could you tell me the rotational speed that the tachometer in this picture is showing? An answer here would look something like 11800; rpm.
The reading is 3700; rpm
